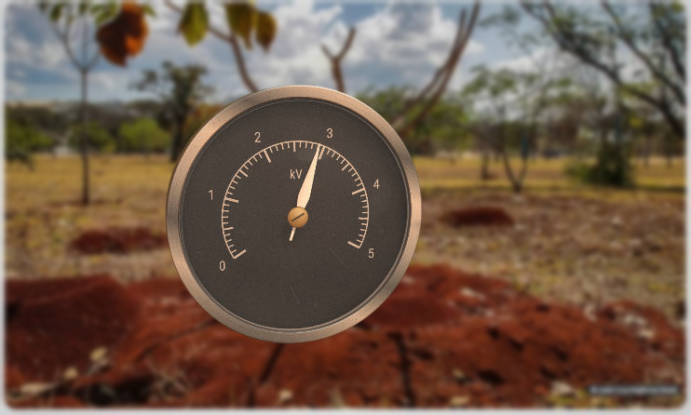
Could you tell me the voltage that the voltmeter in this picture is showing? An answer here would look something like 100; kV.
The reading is 2.9; kV
